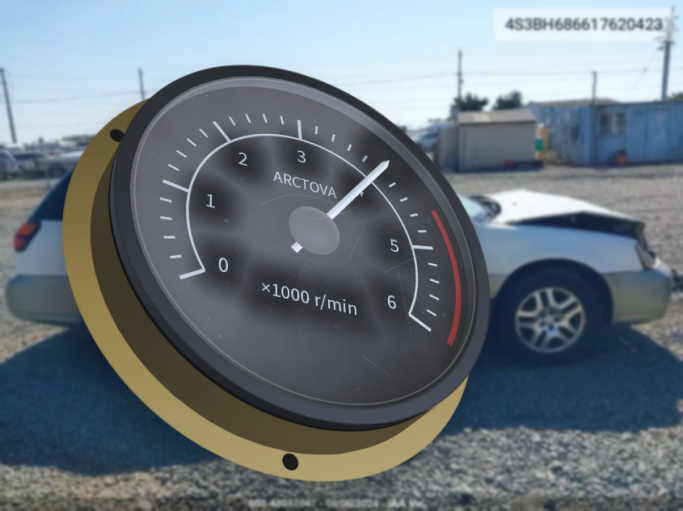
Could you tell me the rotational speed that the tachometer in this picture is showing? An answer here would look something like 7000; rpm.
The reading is 4000; rpm
